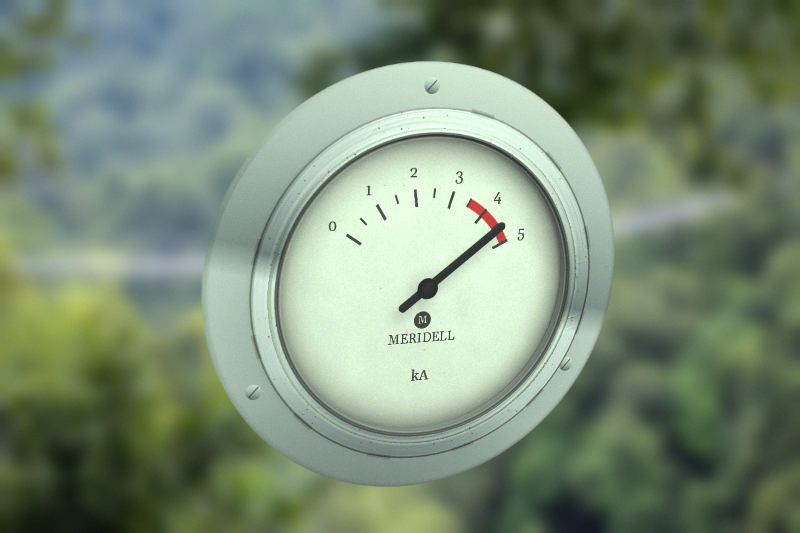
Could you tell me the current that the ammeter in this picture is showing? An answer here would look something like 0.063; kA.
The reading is 4.5; kA
